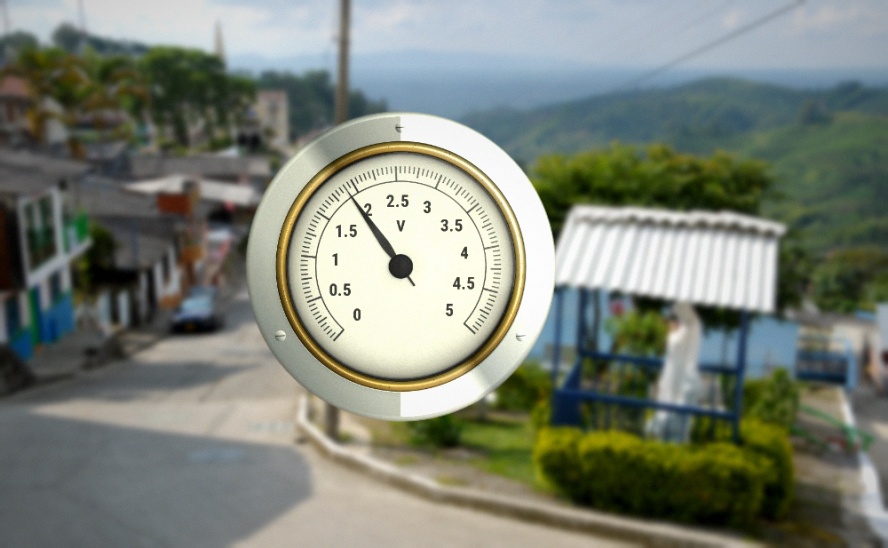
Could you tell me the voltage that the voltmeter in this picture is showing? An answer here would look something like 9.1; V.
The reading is 1.9; V
